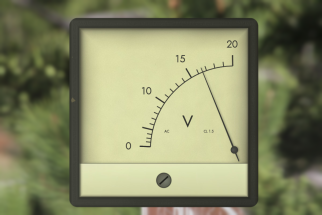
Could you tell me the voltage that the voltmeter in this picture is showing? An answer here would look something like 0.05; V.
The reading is 16.5; V
